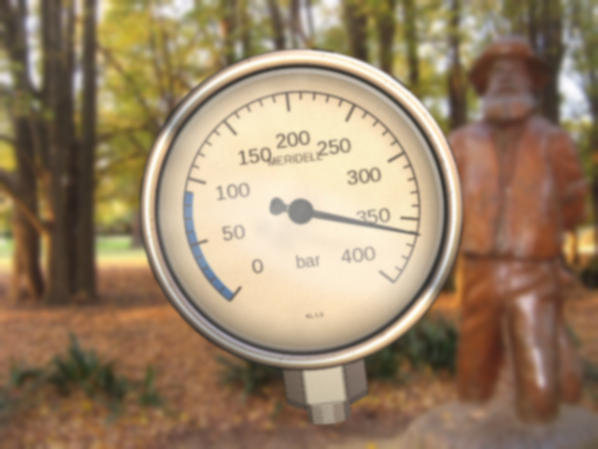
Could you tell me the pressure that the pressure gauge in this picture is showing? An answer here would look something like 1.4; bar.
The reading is 360; bar
